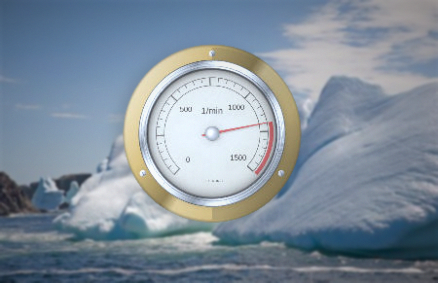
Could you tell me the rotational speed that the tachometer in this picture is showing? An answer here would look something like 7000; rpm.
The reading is 1200; rpm
